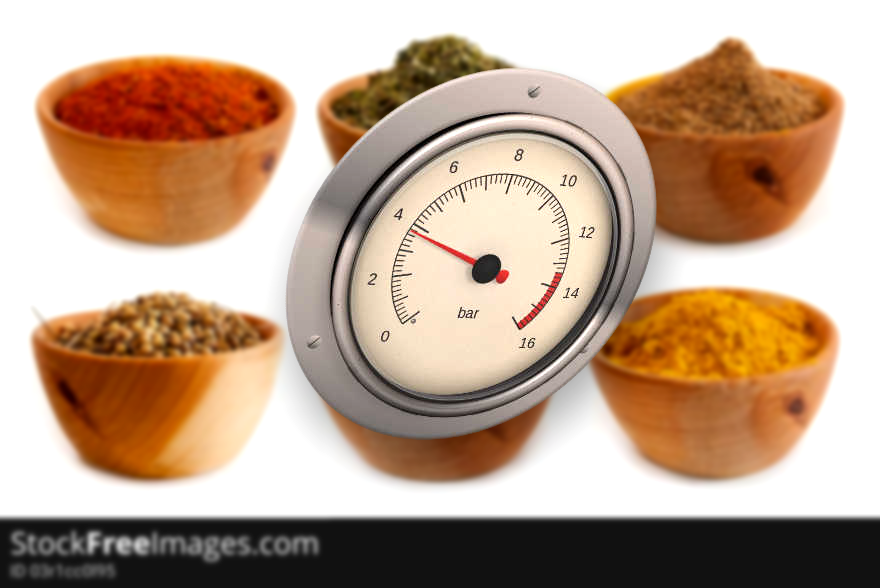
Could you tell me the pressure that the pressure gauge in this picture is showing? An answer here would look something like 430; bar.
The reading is 3.8; bar
